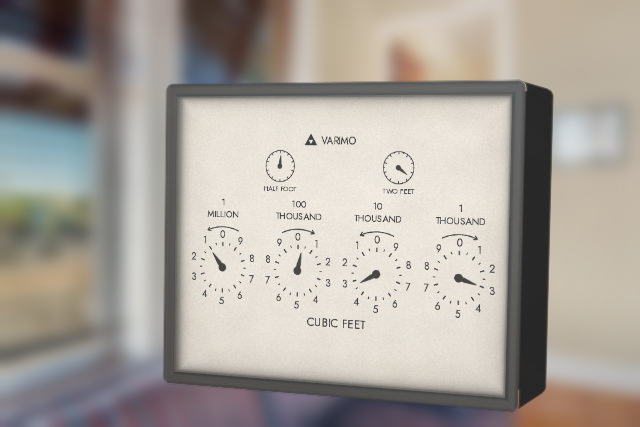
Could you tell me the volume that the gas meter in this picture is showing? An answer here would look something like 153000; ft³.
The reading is 103300; ft³
